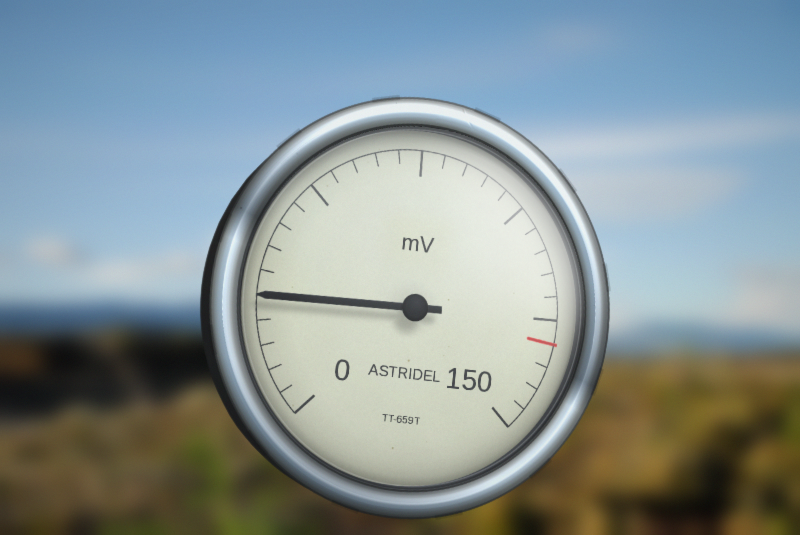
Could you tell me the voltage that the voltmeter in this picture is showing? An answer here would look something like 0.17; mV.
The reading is 25; mV
